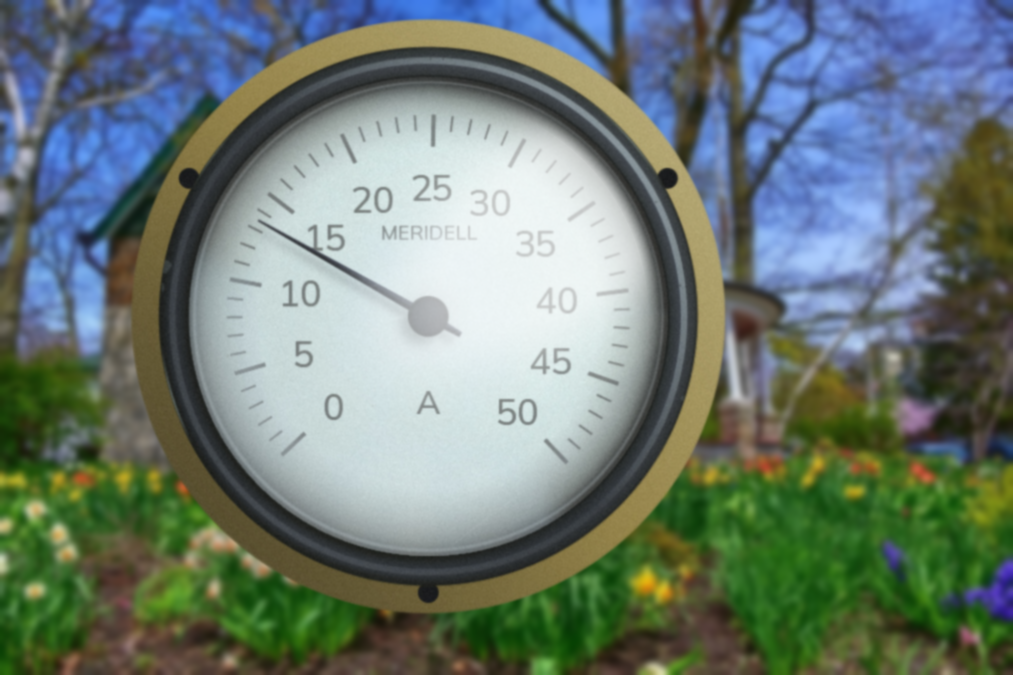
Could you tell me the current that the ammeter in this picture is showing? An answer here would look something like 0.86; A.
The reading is 13.5; A
